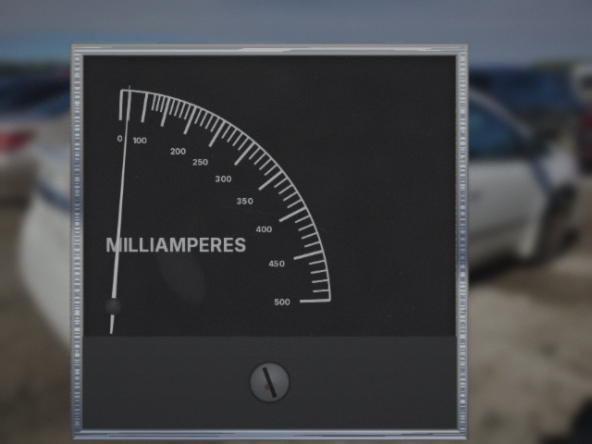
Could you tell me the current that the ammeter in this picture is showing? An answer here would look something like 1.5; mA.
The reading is 50; mA
